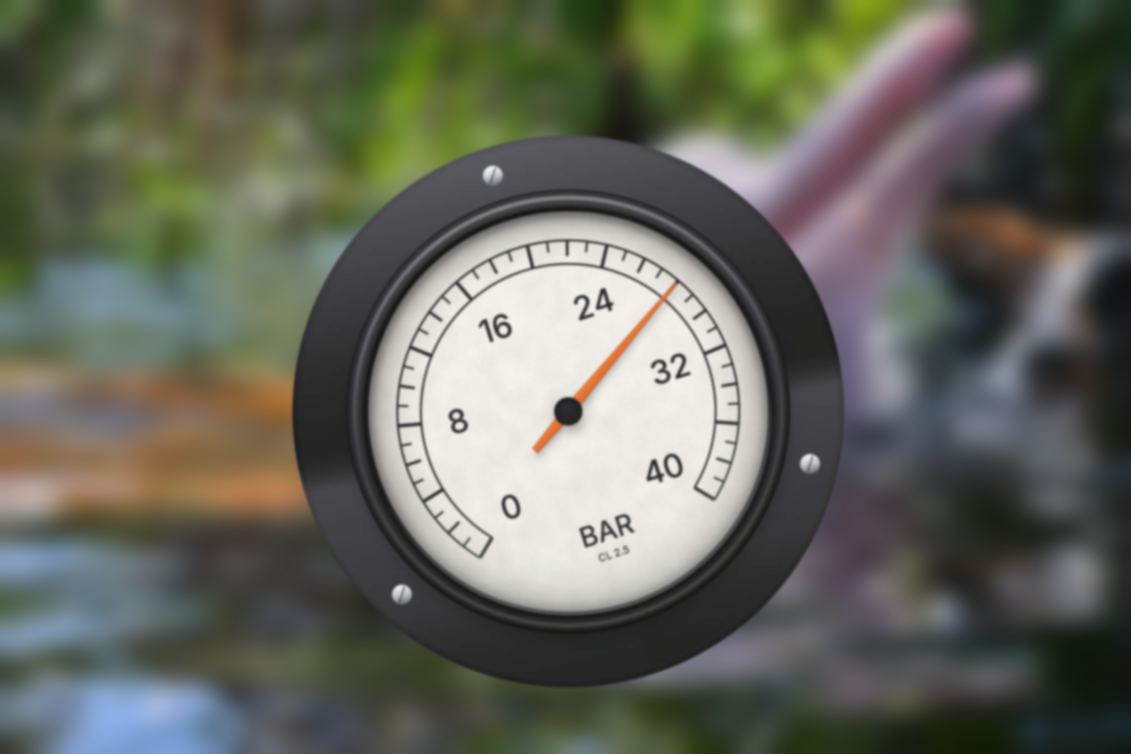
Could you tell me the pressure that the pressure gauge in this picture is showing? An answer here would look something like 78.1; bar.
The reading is 28; bar
